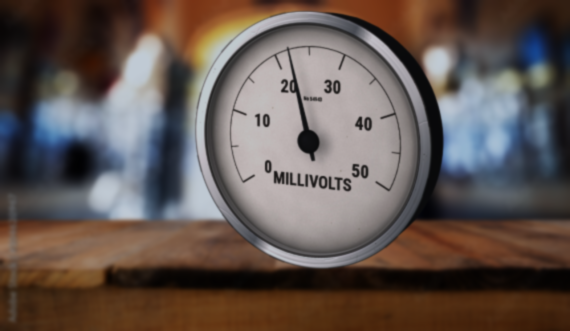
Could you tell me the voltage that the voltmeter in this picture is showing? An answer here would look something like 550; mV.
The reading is 22.5; mV
